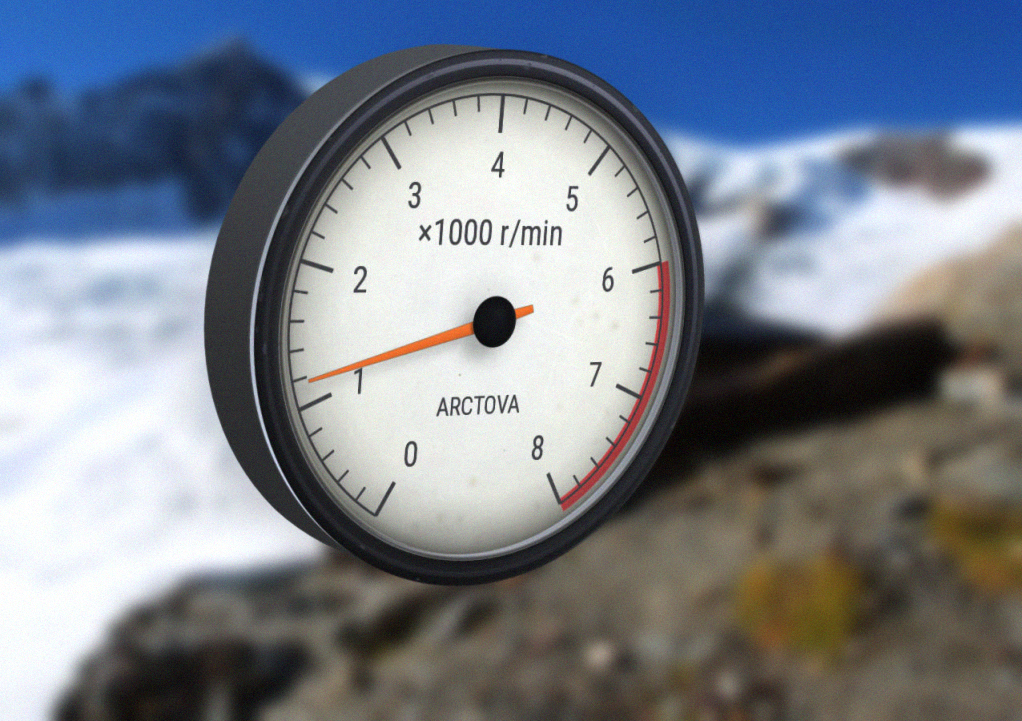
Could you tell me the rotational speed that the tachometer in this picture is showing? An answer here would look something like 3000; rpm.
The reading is 1200; rpm
